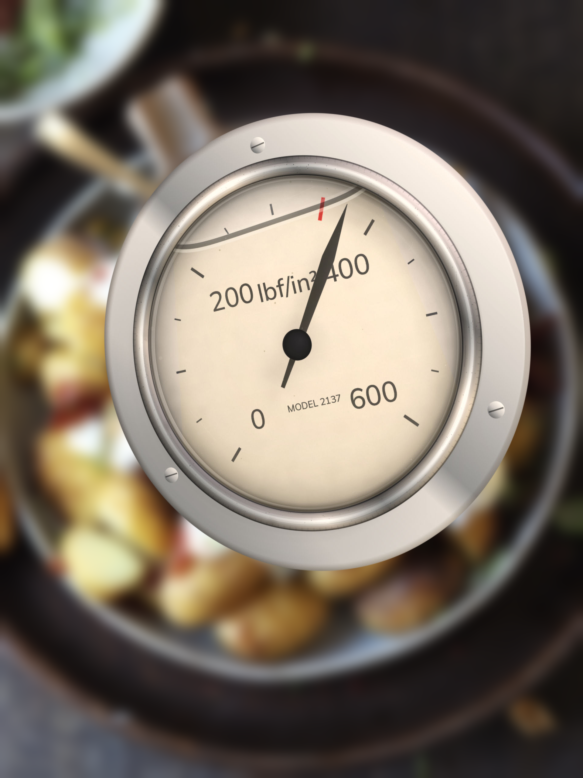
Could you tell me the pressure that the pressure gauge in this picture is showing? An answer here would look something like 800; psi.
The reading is 375; psi
